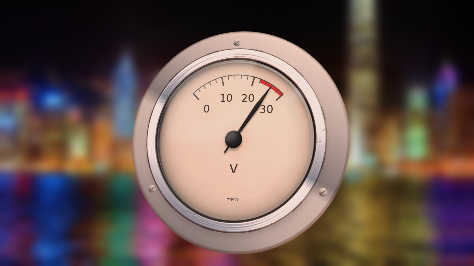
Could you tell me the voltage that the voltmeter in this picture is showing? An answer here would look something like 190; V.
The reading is 26; V
